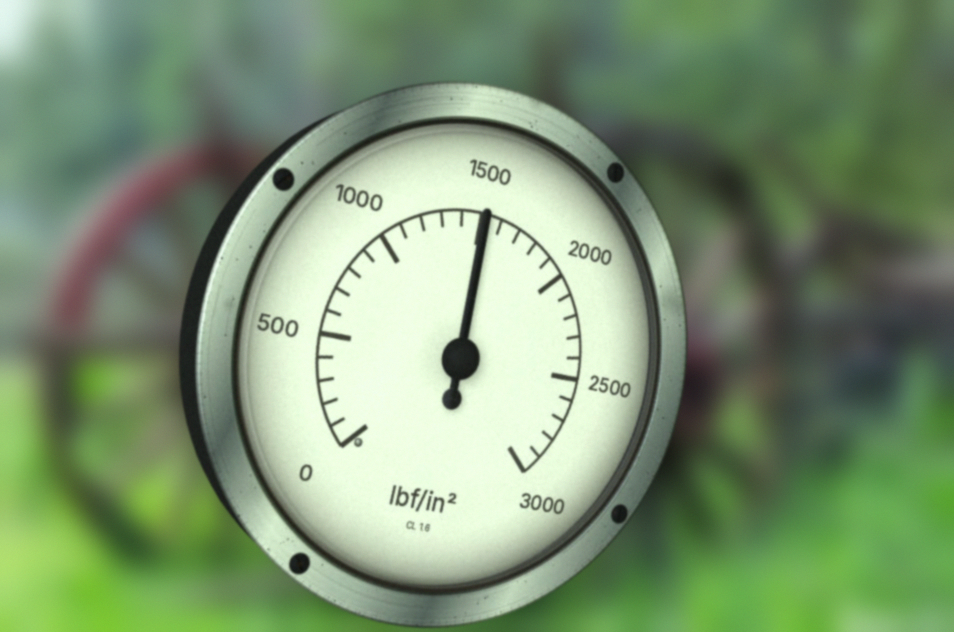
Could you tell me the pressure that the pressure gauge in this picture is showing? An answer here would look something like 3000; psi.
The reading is 1500; psi
